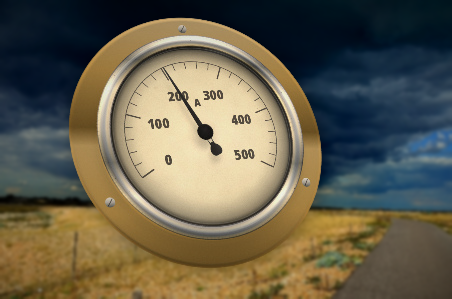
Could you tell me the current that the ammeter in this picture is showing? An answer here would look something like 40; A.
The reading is 200; A
